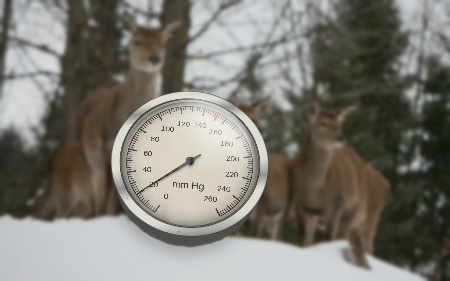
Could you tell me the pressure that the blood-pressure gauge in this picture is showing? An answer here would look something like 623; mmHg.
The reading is 20; mmHg
